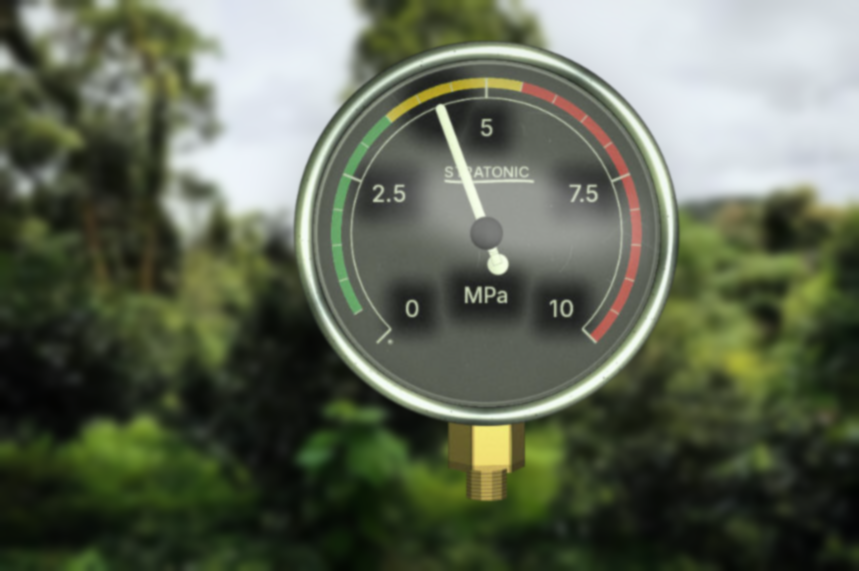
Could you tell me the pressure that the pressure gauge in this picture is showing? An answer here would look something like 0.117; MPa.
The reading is 4.25; MPa
